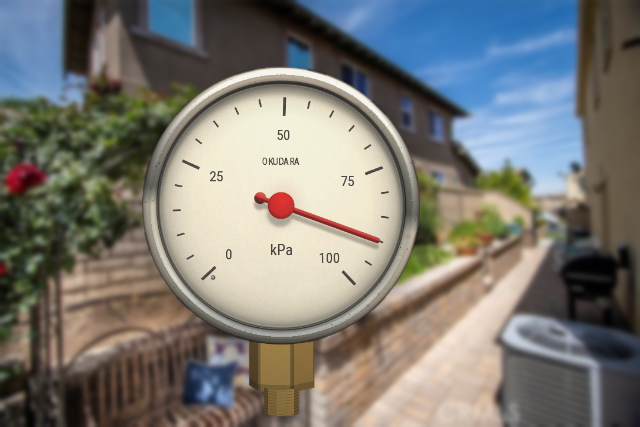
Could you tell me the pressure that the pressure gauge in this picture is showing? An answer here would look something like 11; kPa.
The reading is 90; kPa
